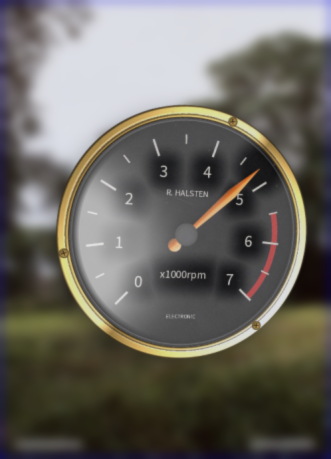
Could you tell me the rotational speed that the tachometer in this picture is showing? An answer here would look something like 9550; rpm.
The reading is 4750; rpm
